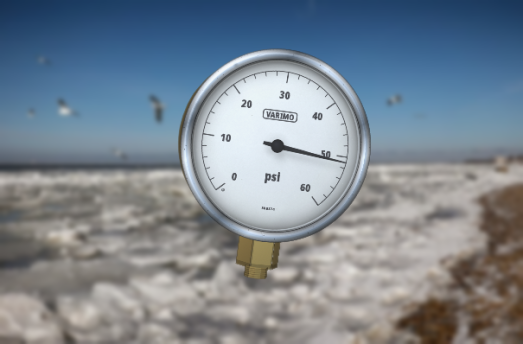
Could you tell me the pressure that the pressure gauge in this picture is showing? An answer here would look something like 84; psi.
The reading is 51; psi
